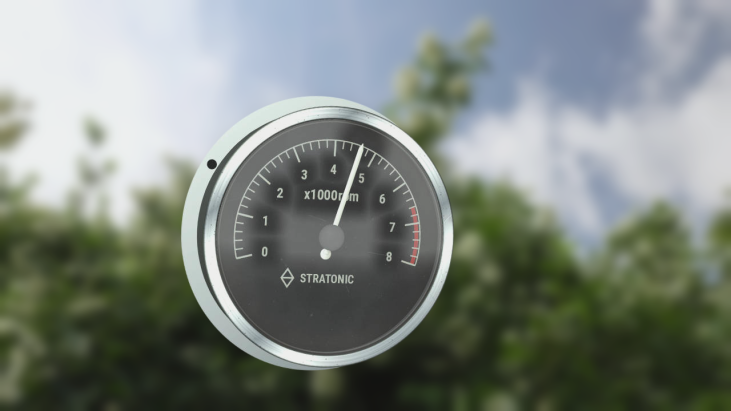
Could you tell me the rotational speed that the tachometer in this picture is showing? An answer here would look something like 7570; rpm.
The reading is 4600; rpm
